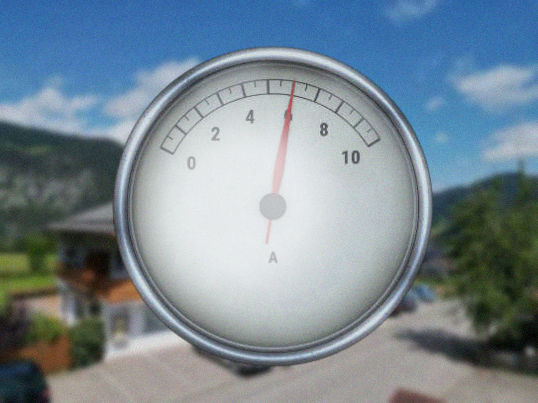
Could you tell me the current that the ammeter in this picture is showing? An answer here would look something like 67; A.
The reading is 6; A
